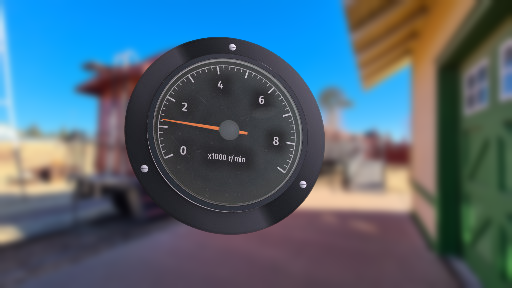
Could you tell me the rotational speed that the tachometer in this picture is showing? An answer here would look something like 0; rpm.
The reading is 1200; rpm
